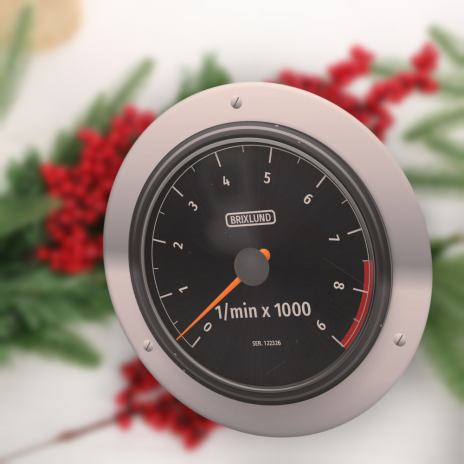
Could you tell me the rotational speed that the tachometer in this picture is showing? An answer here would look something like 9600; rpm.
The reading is 250; rpm
